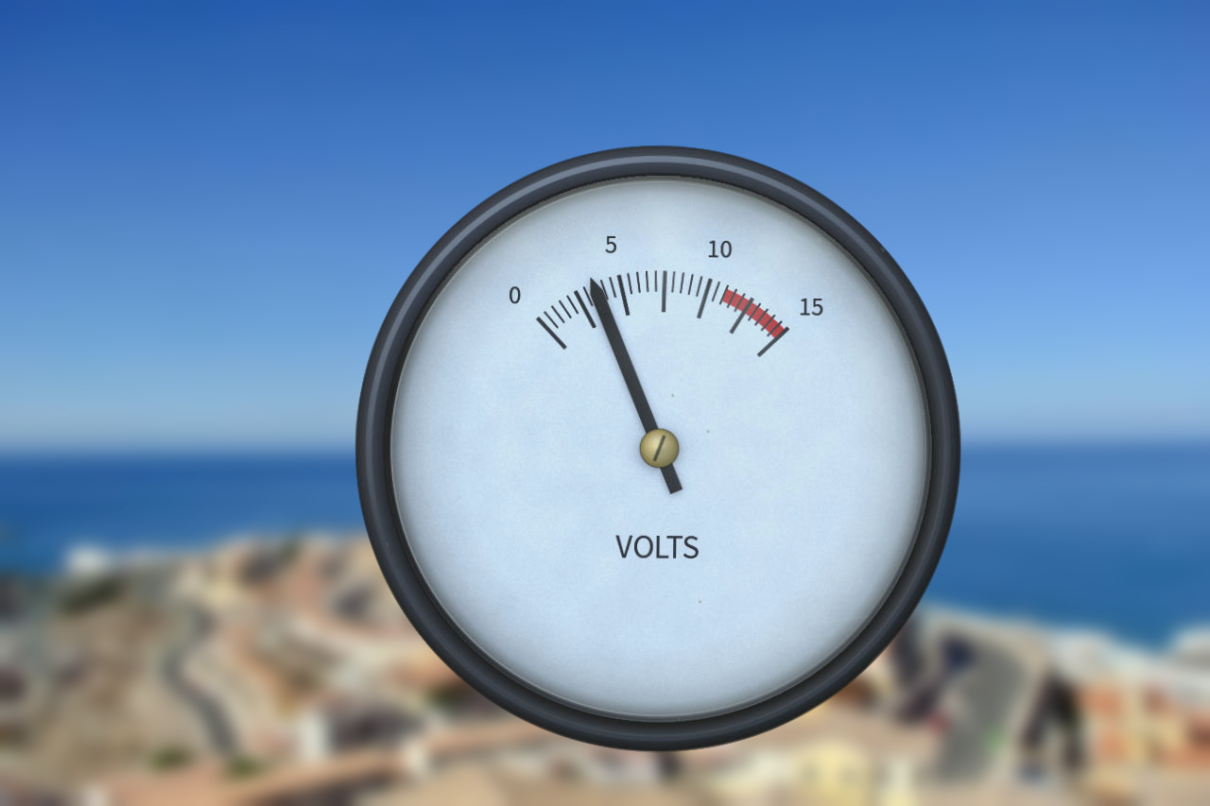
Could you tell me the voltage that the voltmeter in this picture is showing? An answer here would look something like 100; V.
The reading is 3.5; V
